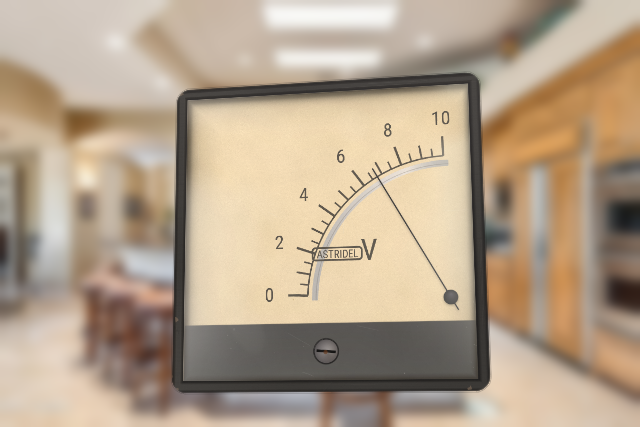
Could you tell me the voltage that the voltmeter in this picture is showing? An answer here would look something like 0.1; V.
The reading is 6.75; V
